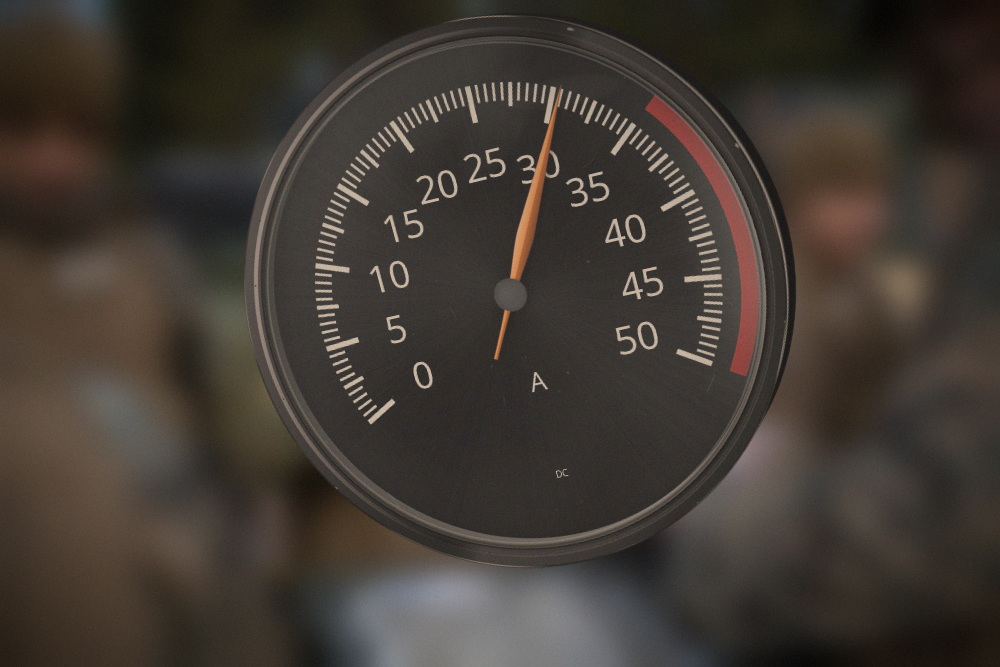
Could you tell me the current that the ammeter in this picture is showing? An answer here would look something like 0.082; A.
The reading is 30.5; A
